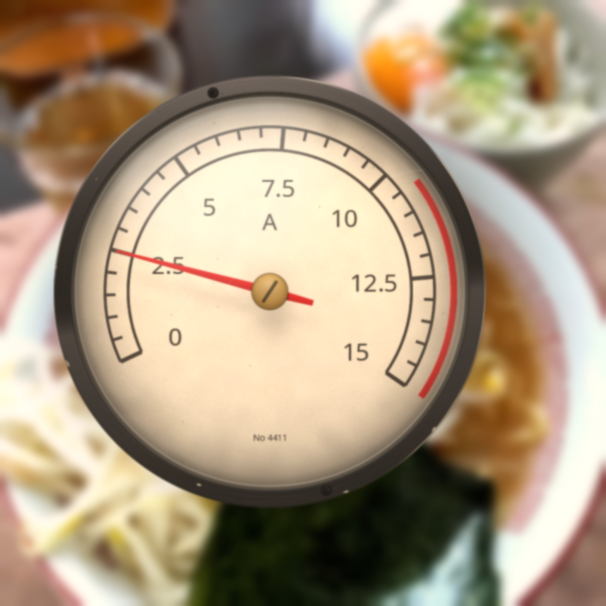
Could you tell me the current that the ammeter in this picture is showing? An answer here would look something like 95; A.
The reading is 2.5; A
